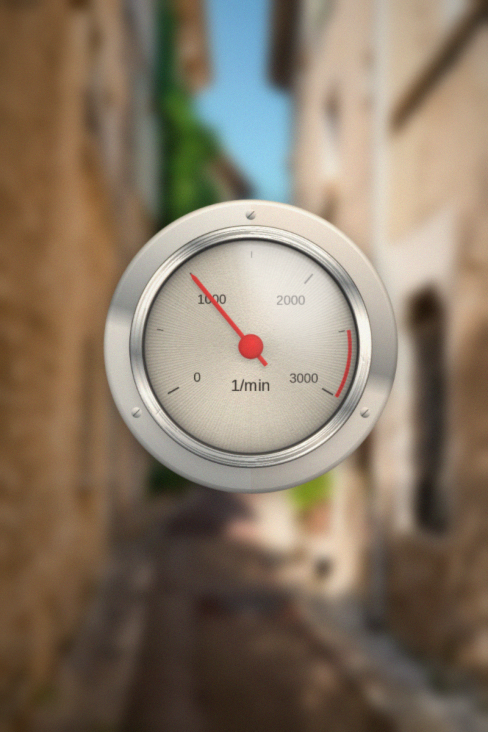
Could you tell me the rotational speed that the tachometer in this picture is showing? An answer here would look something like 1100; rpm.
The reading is 1000; rpm
